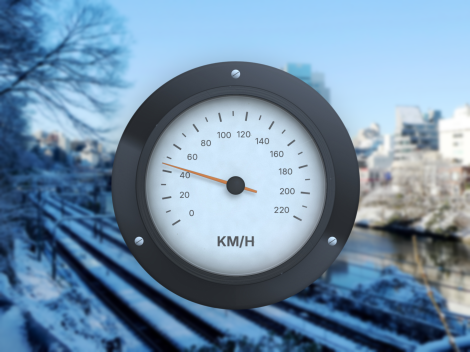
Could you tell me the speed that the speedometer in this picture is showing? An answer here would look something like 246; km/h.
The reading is 45; km/h
